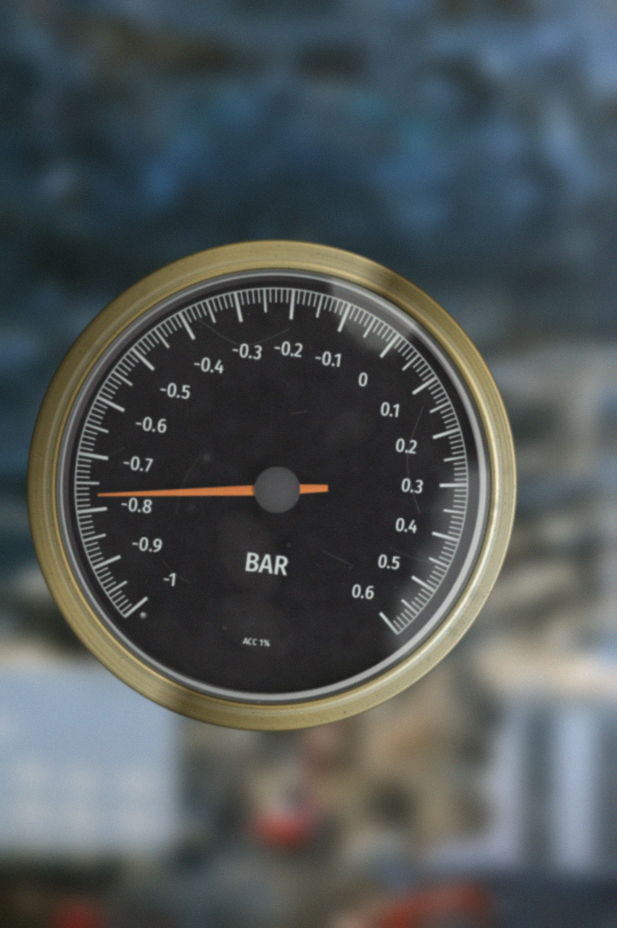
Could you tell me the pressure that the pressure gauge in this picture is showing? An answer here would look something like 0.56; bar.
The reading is -0.77; bar
